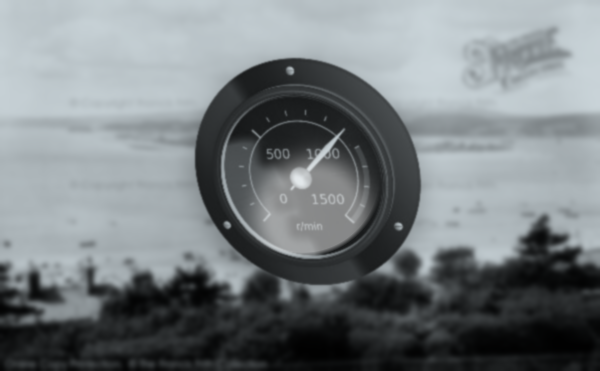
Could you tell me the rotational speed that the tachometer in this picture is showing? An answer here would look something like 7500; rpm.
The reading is 1000; rpm
